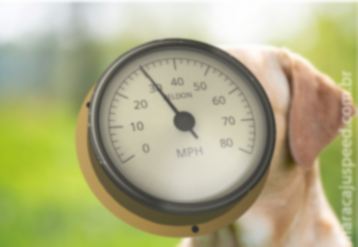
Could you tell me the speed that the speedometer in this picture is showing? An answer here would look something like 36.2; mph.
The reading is 30; mph
